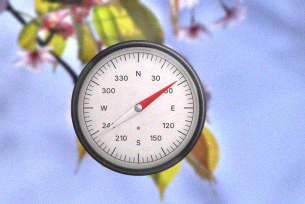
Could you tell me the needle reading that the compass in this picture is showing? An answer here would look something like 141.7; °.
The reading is 55; °
